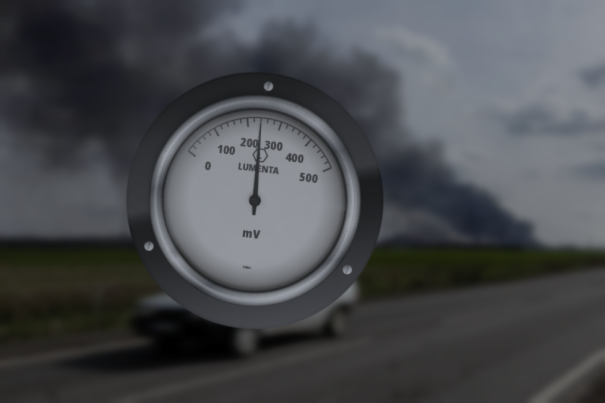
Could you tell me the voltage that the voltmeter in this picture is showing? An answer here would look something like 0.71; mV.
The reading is 240; mV
